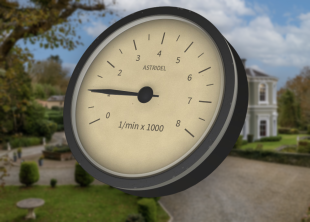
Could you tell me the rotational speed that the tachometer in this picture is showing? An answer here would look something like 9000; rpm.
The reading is 1000; rpm
